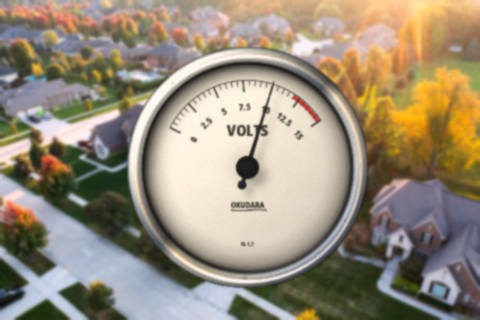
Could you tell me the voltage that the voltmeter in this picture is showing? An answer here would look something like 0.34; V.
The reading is 10; V
